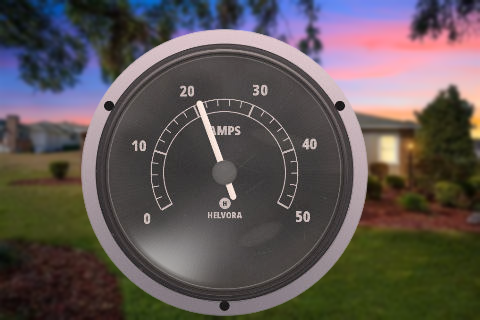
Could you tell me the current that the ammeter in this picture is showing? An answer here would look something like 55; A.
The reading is 21; A
